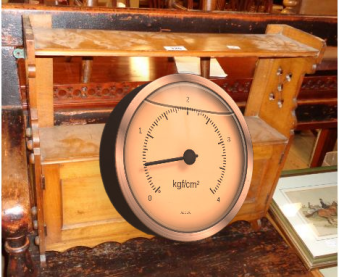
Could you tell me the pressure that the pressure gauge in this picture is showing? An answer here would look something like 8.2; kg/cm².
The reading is 0.5; kg/cm²
